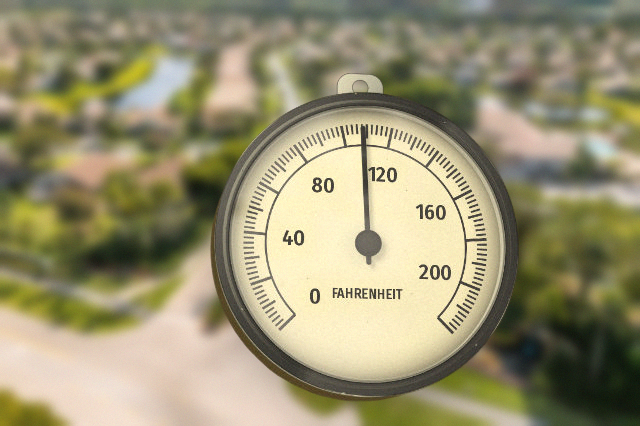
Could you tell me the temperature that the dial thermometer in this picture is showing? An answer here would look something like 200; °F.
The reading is 108; °F
